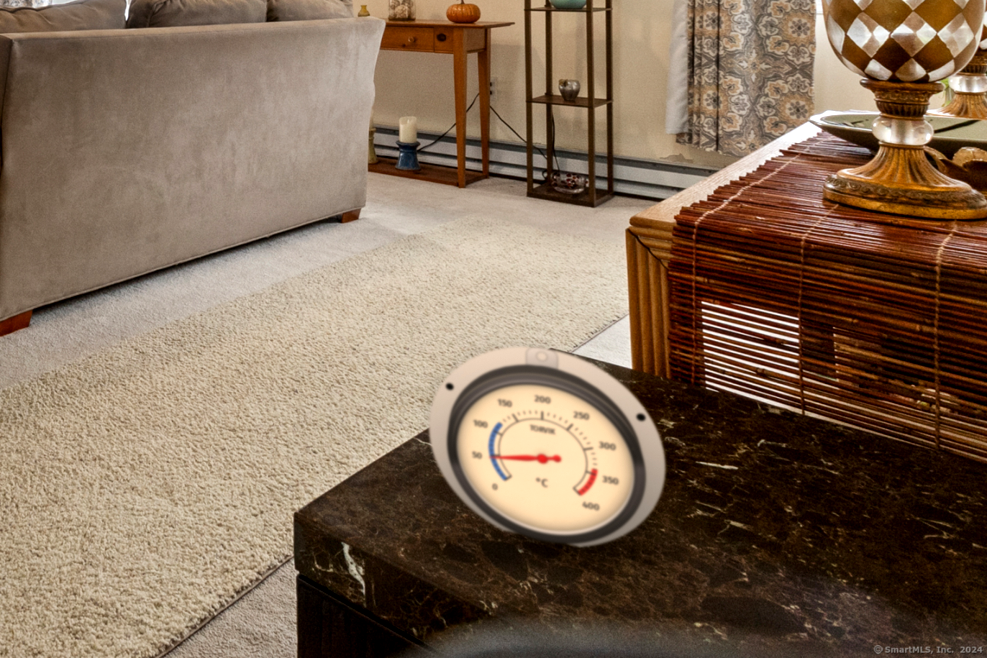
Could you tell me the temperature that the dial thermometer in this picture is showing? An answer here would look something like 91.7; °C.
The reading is 50; °C
